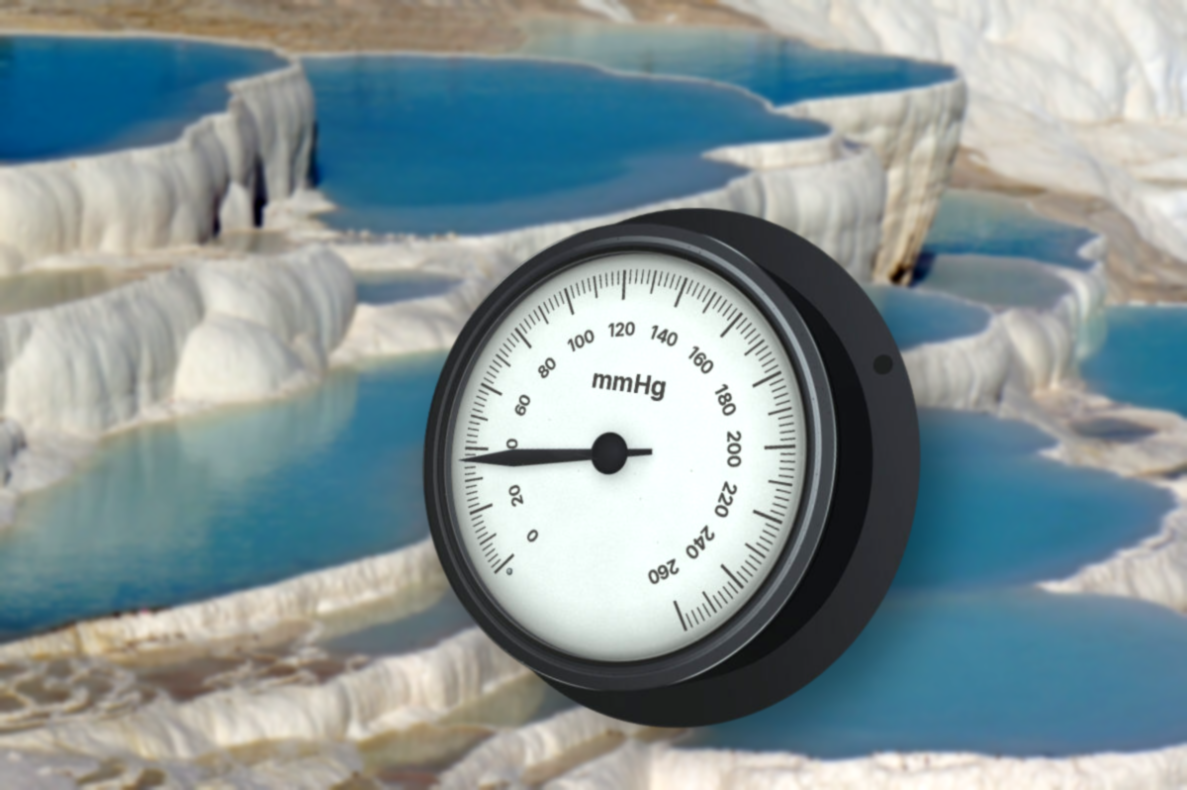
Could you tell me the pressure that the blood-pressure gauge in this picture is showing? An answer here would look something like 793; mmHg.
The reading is 36; mmHg
